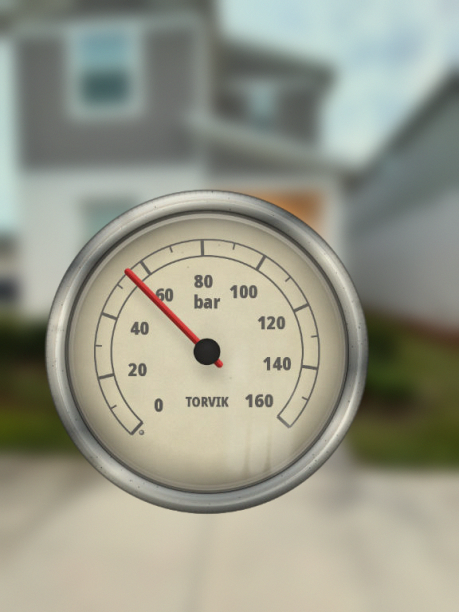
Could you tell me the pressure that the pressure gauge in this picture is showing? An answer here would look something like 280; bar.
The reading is 55; bar
